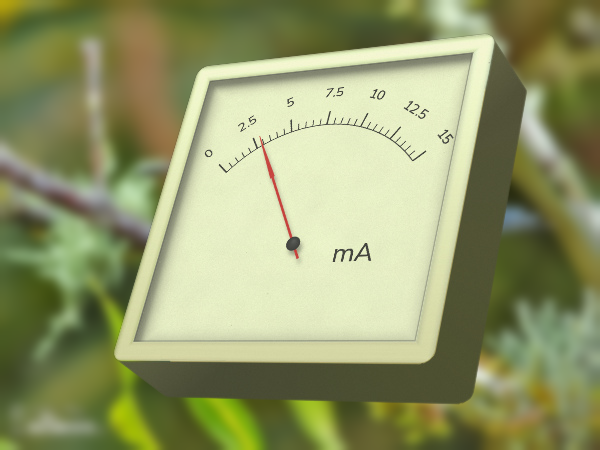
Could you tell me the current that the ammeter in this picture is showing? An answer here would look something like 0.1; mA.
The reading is 3; mA
